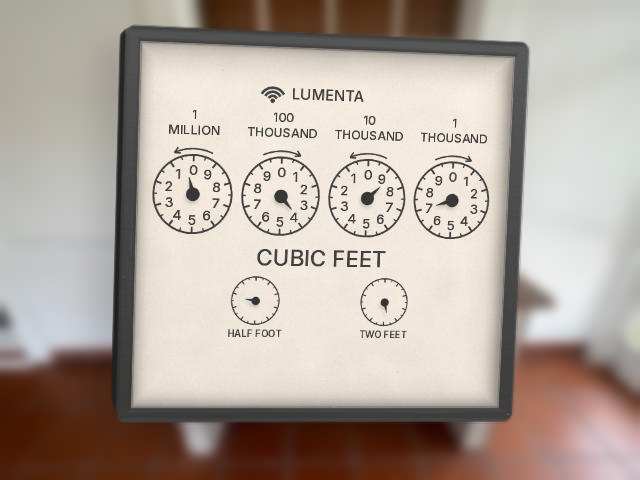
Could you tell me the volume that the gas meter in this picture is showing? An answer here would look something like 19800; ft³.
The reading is 38700; ft³
